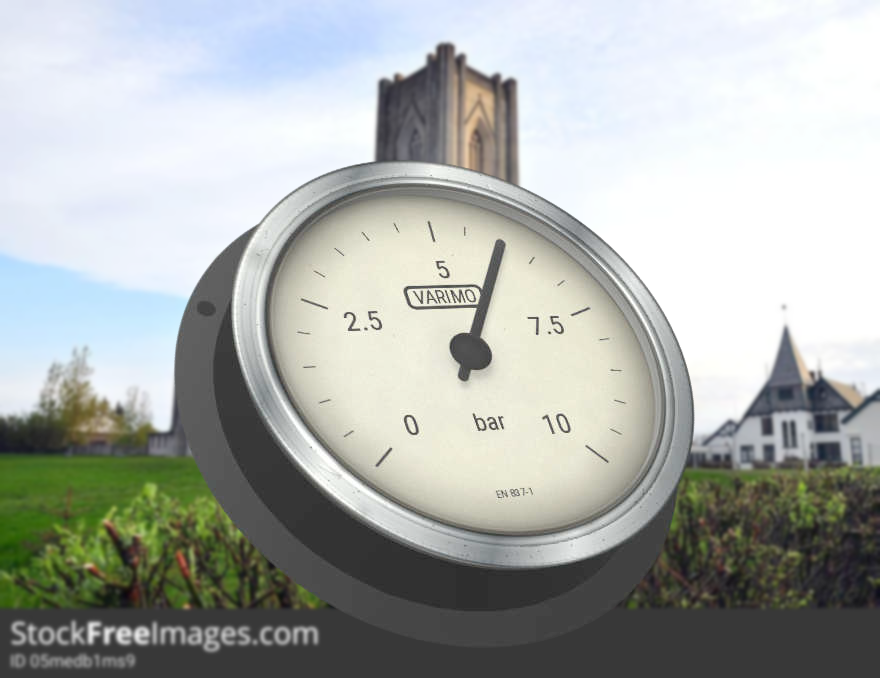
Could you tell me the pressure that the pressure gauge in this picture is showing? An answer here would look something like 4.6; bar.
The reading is 6; bar
